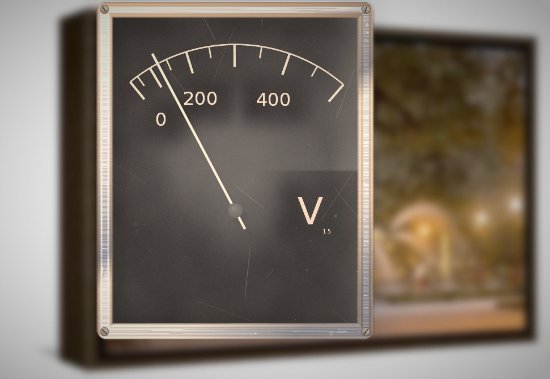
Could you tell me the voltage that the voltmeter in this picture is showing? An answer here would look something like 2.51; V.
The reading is 125; V
